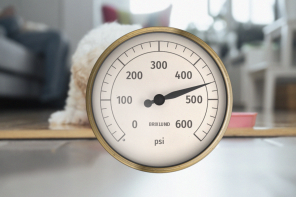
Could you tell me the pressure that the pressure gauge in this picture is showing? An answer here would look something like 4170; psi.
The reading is 460; psi
